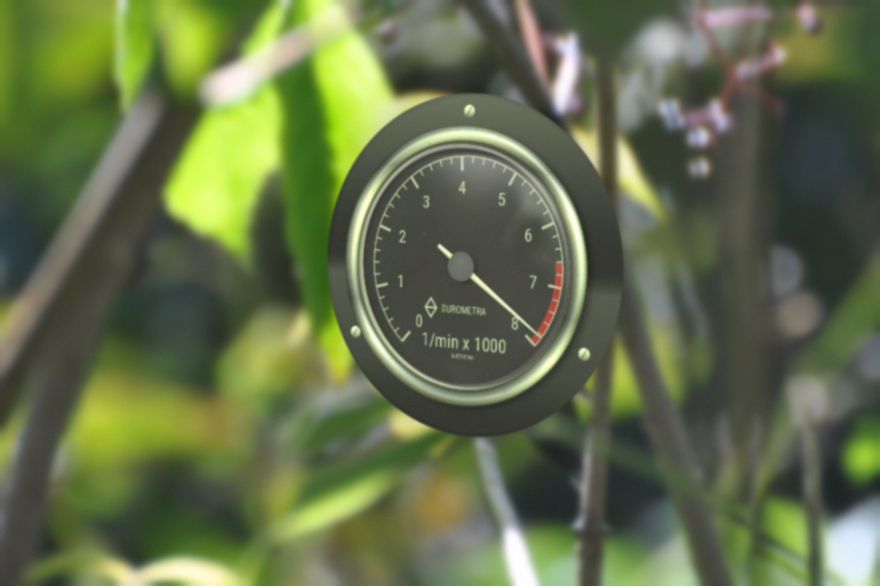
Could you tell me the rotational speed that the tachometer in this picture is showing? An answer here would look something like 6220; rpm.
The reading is 7800; rpm
